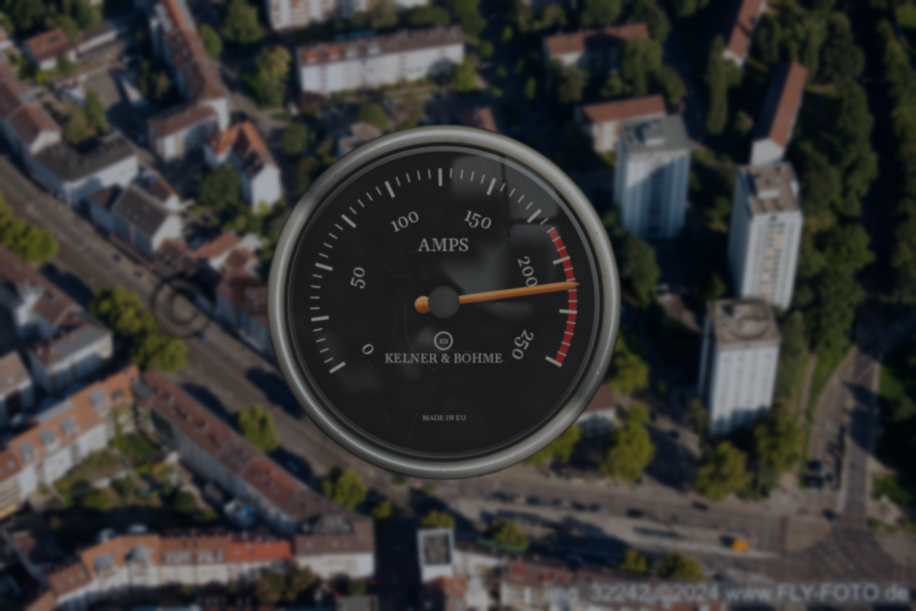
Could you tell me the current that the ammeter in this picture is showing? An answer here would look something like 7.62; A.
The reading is 212.5; A
